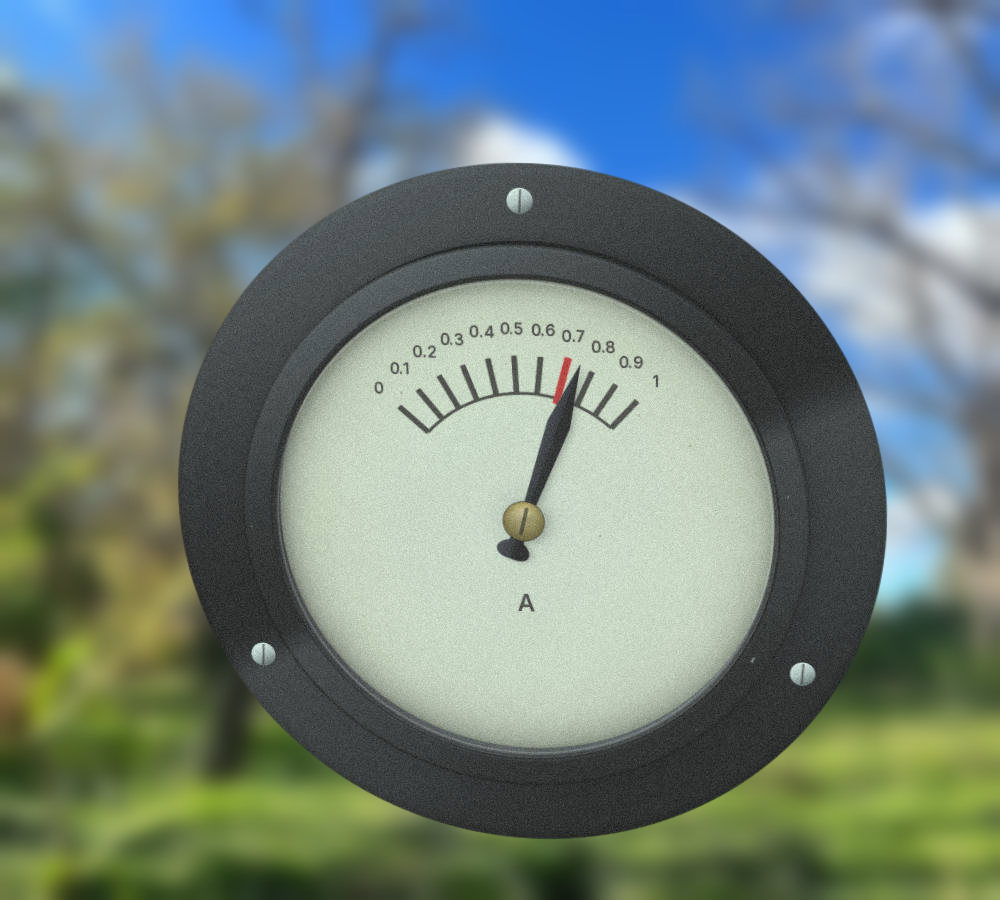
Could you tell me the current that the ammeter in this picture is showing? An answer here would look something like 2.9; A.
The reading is 0.75; A
